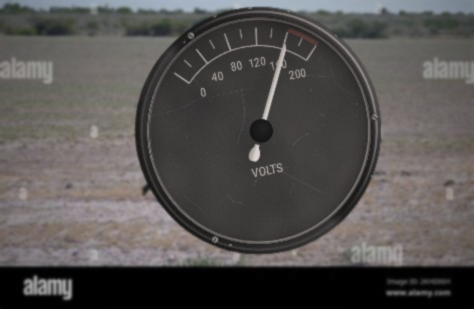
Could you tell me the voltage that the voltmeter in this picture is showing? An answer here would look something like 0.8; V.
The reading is 160; V
